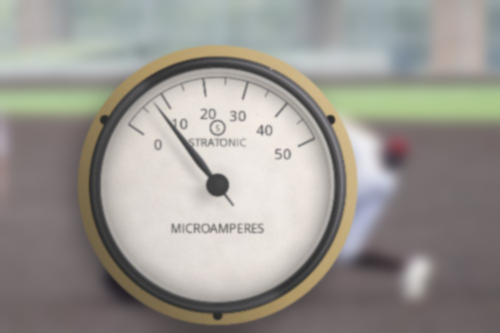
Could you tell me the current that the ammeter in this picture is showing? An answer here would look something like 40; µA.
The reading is 7.5; µA
